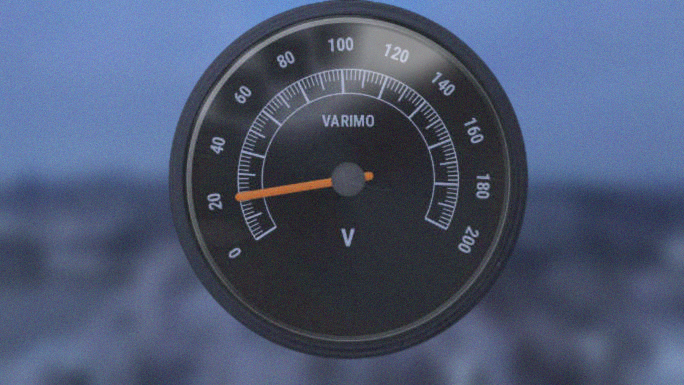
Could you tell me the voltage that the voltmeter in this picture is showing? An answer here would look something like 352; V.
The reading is 20; V
